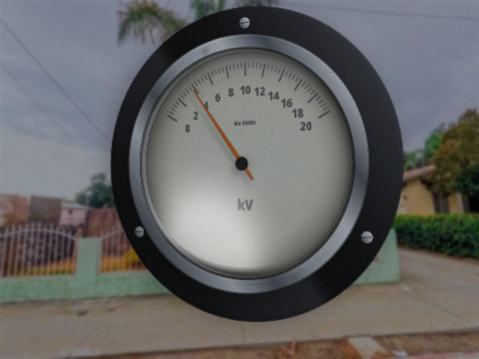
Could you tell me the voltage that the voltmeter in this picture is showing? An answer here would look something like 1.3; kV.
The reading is 4; kV
